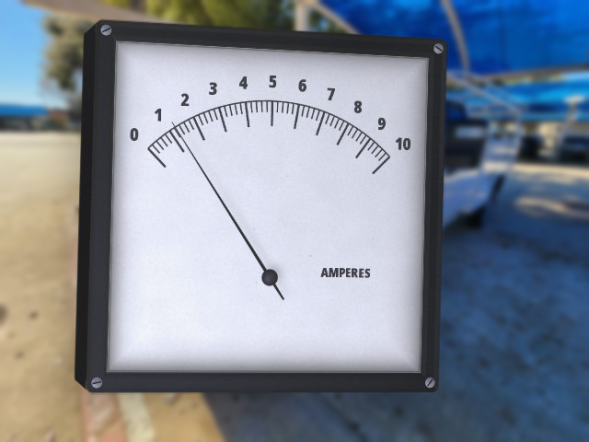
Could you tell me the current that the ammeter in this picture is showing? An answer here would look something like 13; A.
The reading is 1.2; A
